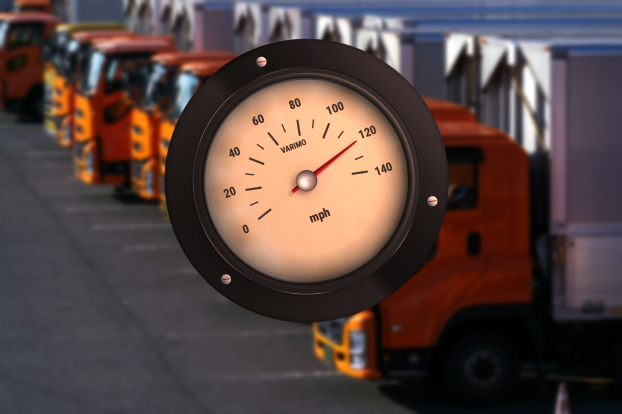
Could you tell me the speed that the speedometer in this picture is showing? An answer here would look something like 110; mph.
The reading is 120; mph
